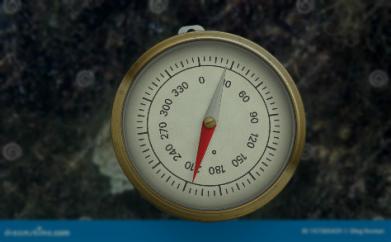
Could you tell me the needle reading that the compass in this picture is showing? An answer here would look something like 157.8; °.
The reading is 205; °
